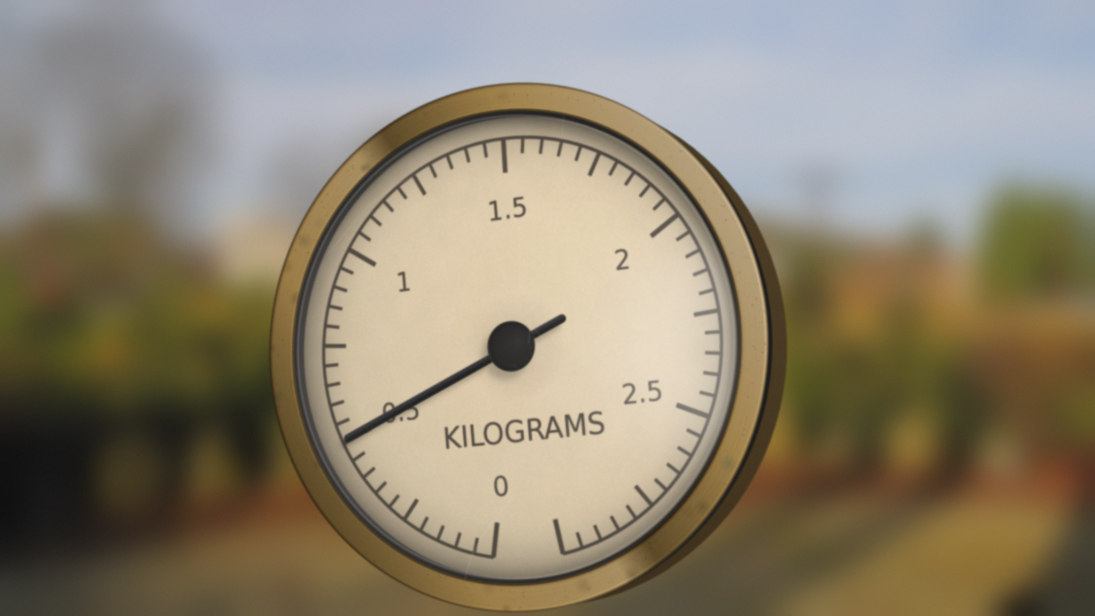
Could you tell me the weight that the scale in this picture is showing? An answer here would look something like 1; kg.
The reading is 0.5; kg
